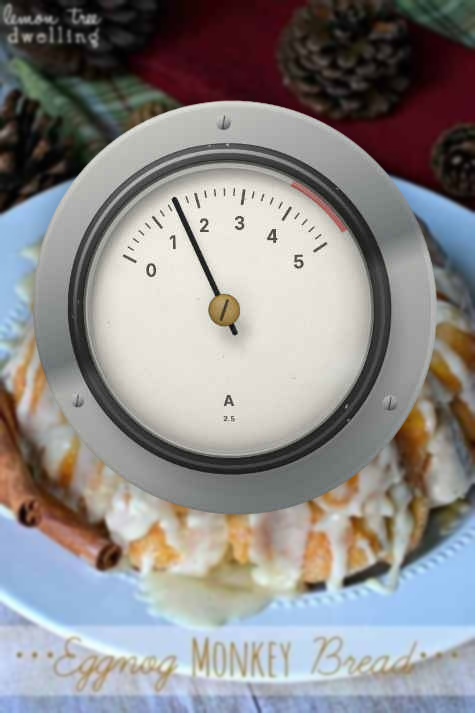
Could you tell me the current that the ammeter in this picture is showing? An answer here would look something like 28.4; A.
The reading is 1.6; A
